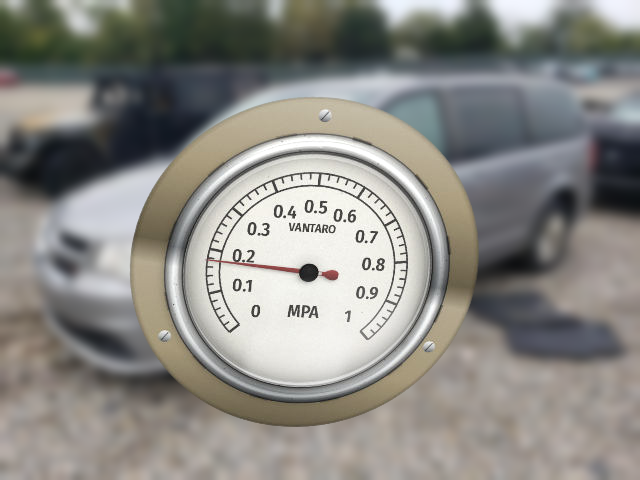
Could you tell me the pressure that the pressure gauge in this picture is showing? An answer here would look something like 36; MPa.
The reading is 0.18; MPa
